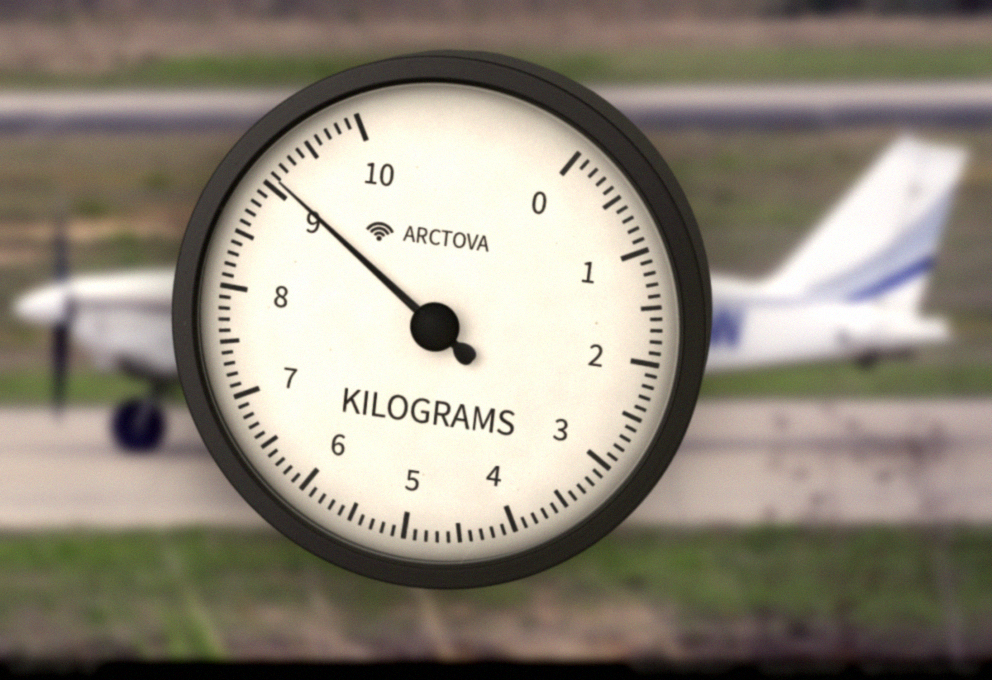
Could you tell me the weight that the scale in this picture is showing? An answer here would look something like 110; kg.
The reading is 9.1; kg
